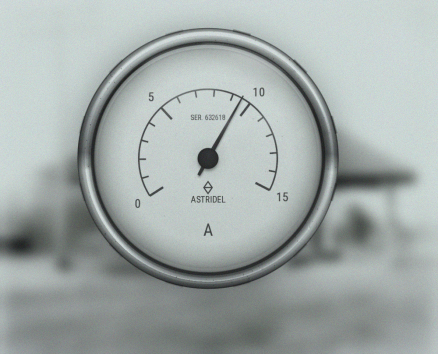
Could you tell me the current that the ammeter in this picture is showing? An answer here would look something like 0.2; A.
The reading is 9.5; A
